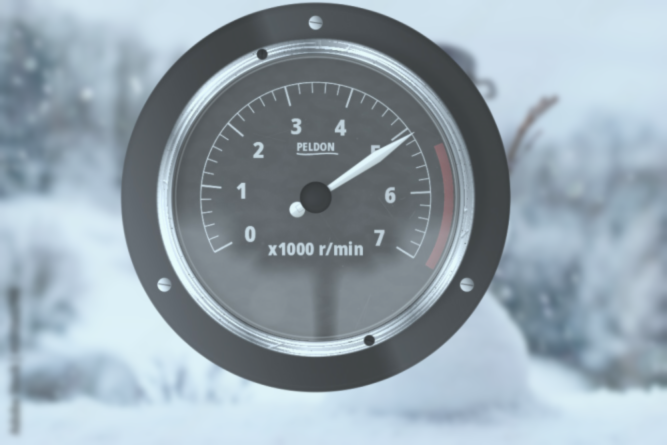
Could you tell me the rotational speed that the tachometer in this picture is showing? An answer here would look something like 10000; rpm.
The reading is 5100; rpm
